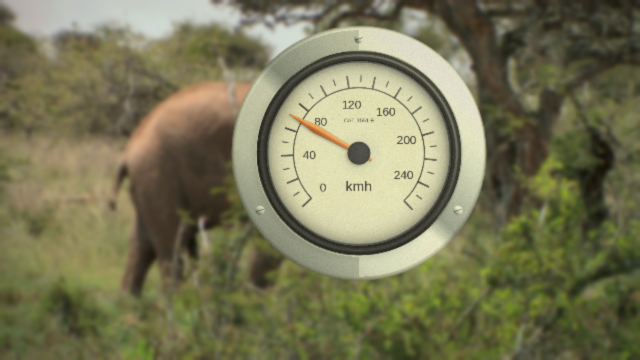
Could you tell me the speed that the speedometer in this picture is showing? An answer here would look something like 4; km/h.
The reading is 70; km/h
